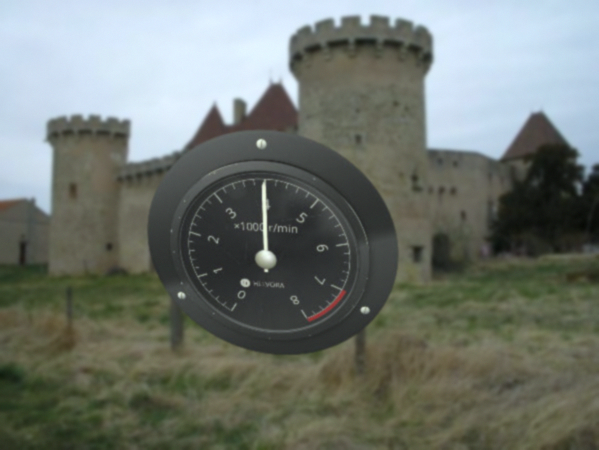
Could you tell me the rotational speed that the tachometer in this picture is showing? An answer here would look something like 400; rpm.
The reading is 4000; rpm
